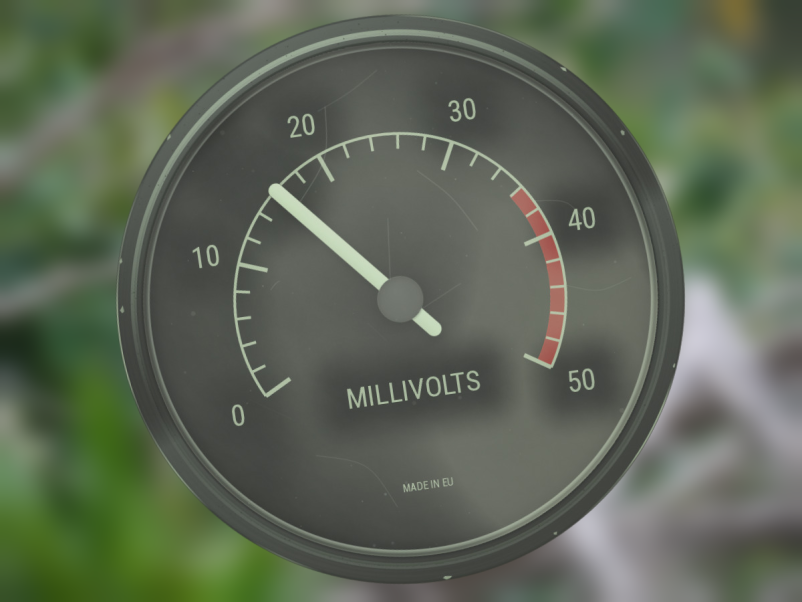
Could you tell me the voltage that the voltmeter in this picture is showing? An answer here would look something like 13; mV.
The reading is 16; mV
